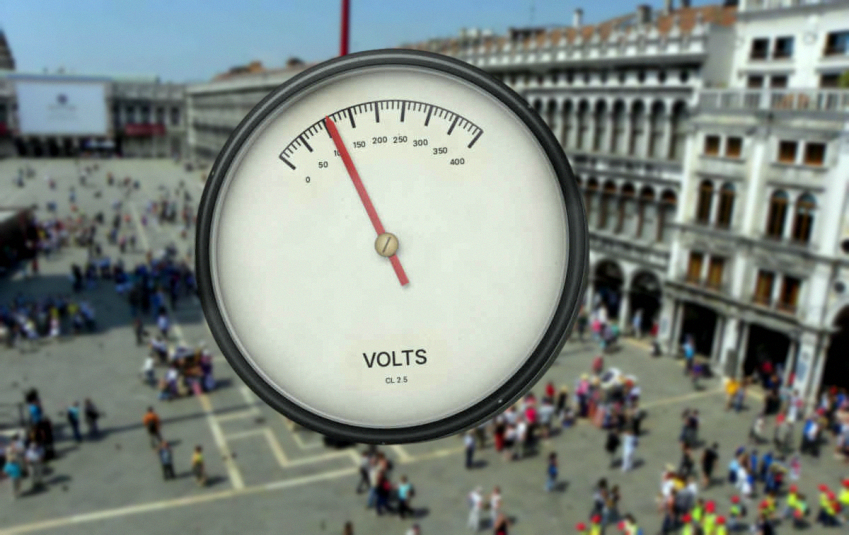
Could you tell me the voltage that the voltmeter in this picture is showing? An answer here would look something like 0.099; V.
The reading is 110; V
